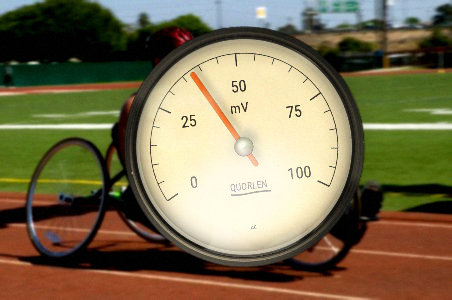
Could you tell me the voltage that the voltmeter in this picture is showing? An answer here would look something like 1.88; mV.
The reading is 37.5; mV
